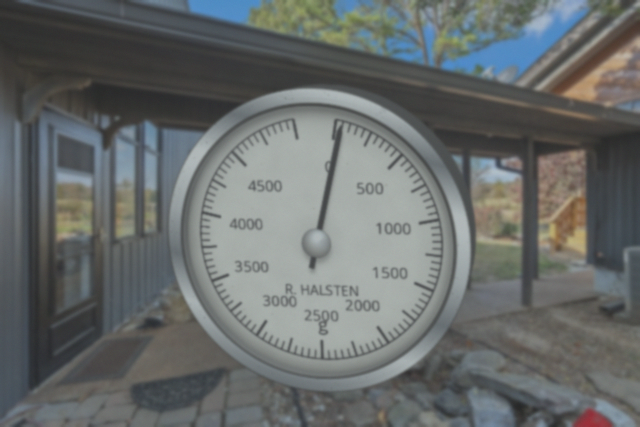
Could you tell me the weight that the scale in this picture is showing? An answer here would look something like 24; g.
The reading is 50; g
